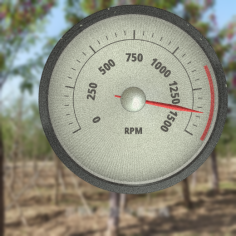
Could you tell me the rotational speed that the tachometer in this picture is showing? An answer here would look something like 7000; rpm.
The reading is 1375; rpm
